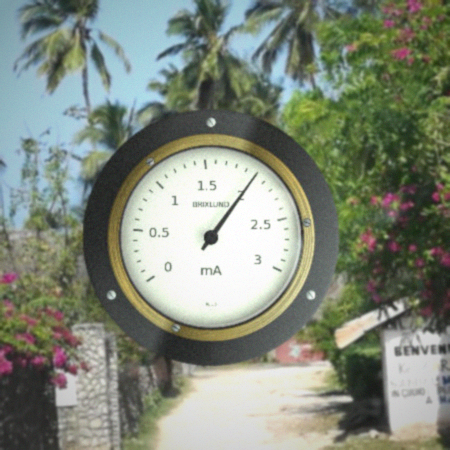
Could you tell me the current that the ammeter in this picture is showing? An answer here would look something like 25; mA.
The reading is 2; mA
